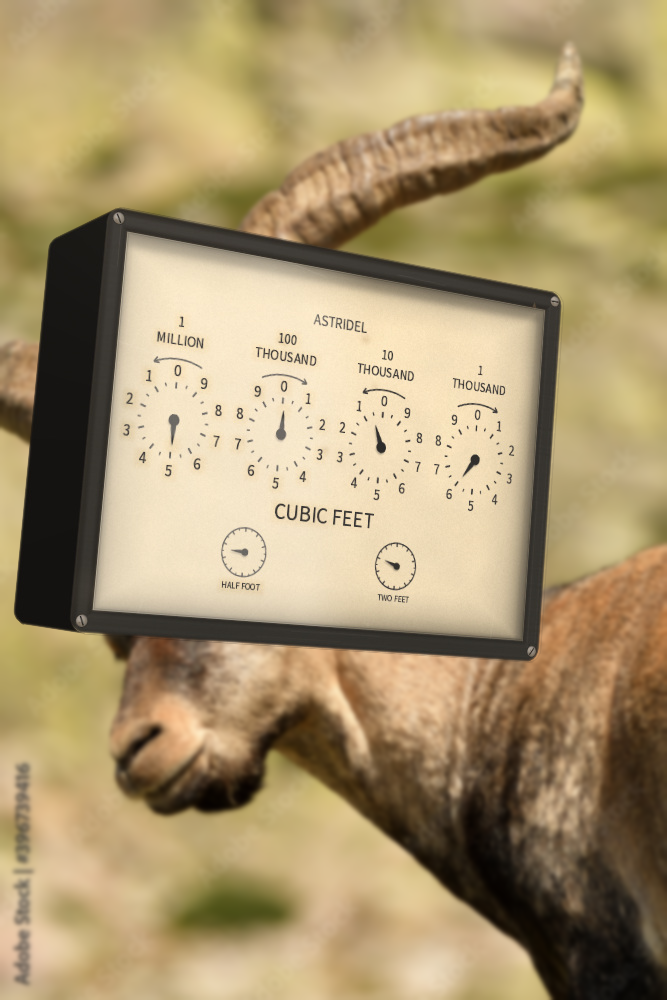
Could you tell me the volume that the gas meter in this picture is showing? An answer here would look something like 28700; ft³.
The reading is 500600; ft³
